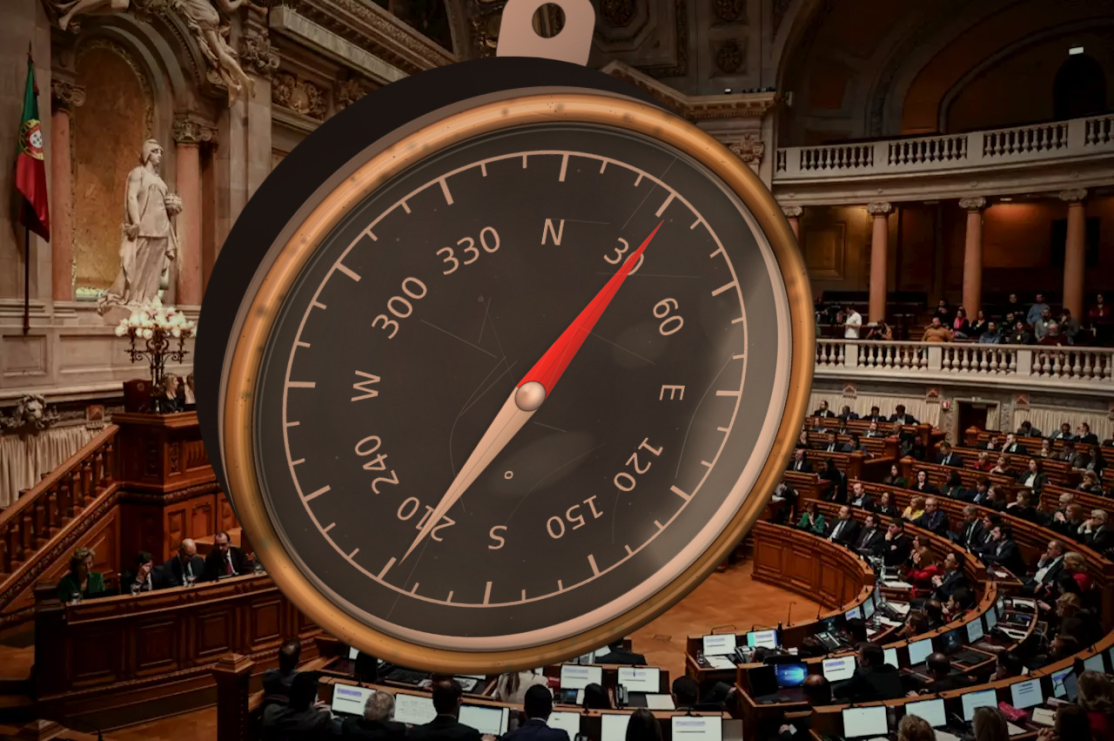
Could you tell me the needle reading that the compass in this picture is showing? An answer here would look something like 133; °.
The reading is 30; °
